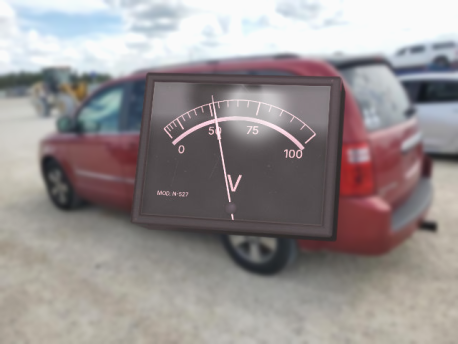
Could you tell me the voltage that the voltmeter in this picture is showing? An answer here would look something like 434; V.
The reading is 52.5; V
